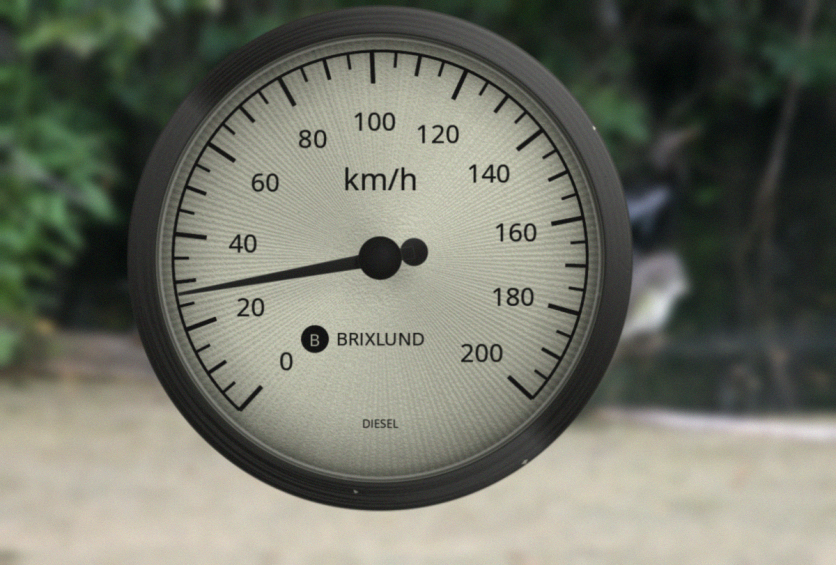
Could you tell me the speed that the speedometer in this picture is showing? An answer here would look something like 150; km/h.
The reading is 27.5; km/h
